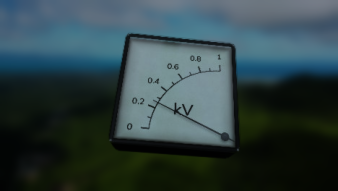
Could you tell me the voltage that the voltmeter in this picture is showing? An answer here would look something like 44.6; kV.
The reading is 0.25; kV
